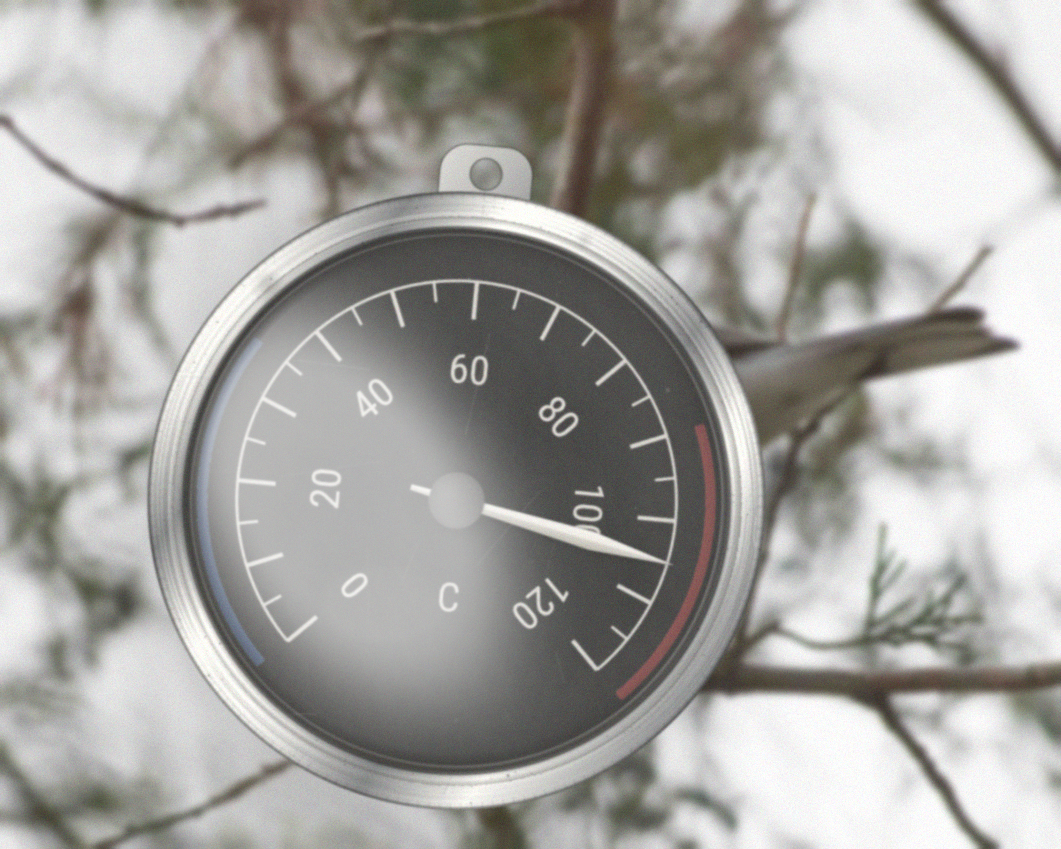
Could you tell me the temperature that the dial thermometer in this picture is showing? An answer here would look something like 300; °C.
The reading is 105; °C
